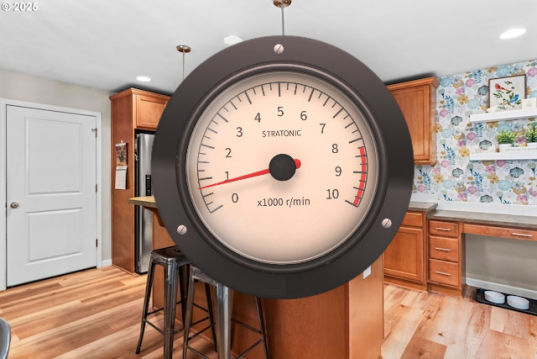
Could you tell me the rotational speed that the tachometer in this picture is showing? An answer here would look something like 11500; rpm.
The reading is 750; rpm
